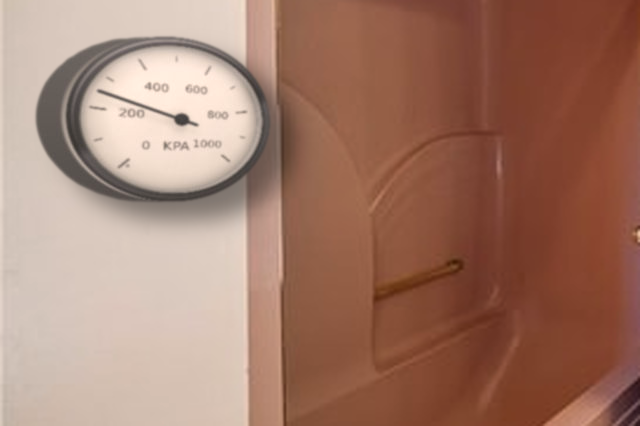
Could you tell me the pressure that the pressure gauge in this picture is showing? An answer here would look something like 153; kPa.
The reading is 250; kPa
